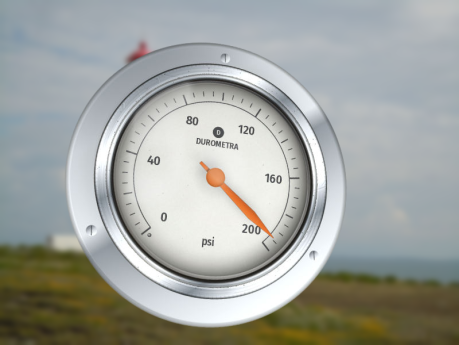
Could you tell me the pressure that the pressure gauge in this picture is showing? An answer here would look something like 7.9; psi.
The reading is 195; psi
